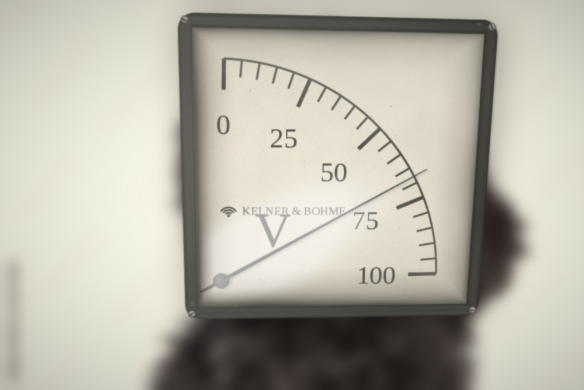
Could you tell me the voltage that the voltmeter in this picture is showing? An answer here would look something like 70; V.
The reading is 67.5; V
